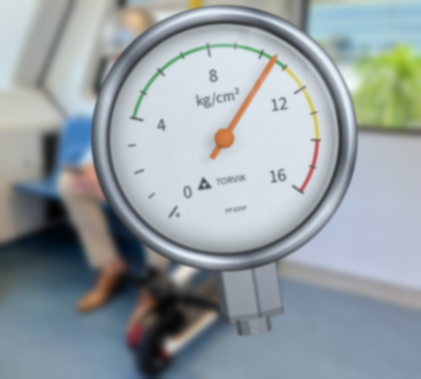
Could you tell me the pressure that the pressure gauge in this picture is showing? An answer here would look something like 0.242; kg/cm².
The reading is 10.5; kg/cm²
